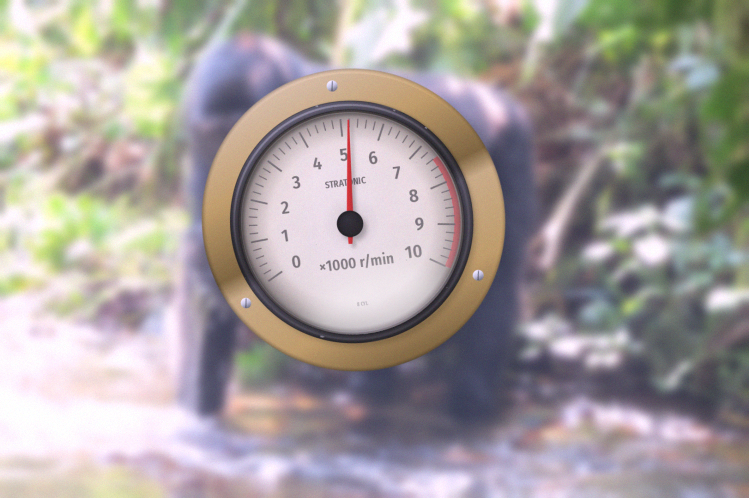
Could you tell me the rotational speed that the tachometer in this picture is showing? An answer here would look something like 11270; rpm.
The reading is 5200; rpm
